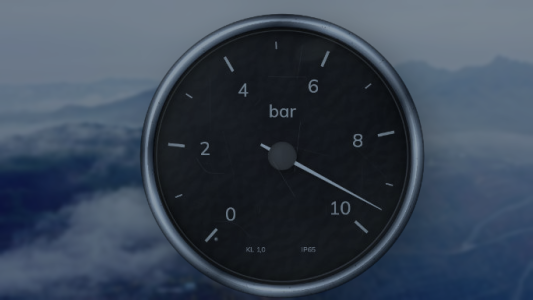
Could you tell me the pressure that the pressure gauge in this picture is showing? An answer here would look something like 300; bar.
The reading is 9.5; bar
